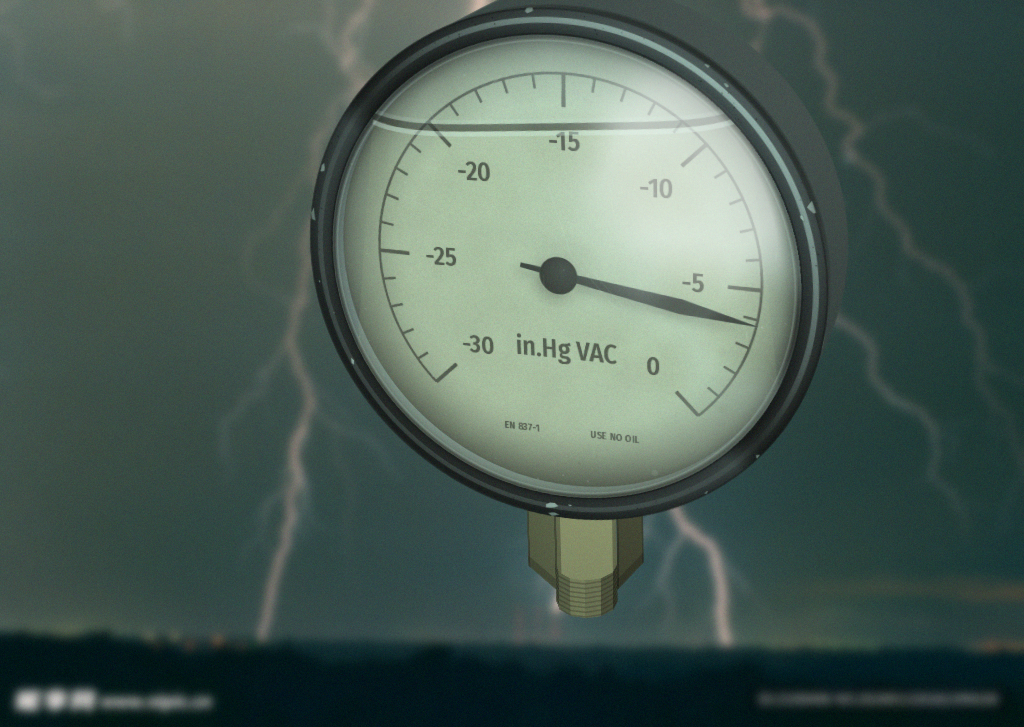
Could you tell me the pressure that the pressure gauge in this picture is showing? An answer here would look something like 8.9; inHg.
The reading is -4; inHg
